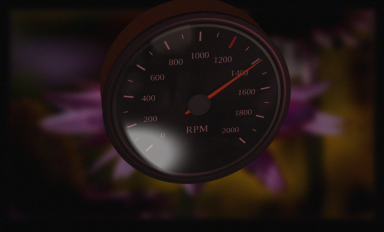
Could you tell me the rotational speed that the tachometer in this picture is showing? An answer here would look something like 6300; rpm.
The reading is 1400; rpm
